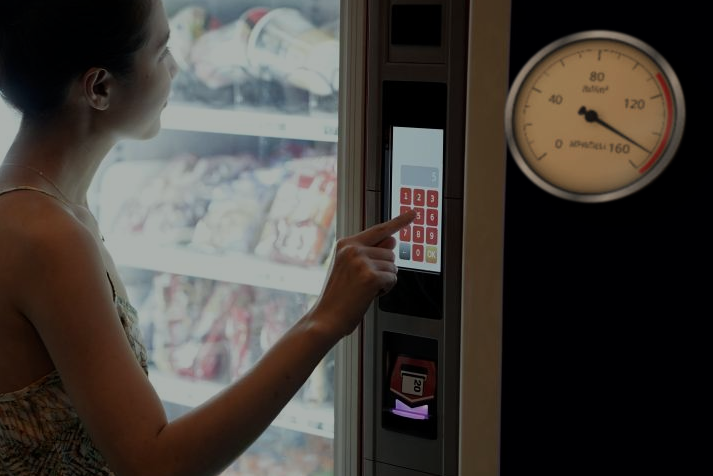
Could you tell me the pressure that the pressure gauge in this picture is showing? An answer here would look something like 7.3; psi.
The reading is 150; psi
